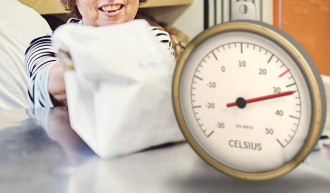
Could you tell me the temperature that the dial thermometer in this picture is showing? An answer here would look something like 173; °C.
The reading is 32; °C
